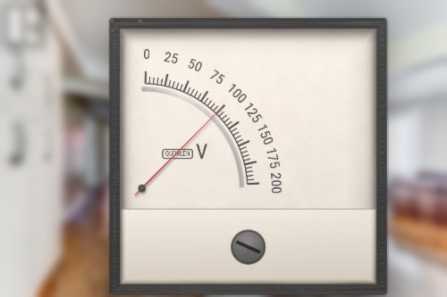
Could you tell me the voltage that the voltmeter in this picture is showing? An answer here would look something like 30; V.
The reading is 100; V
